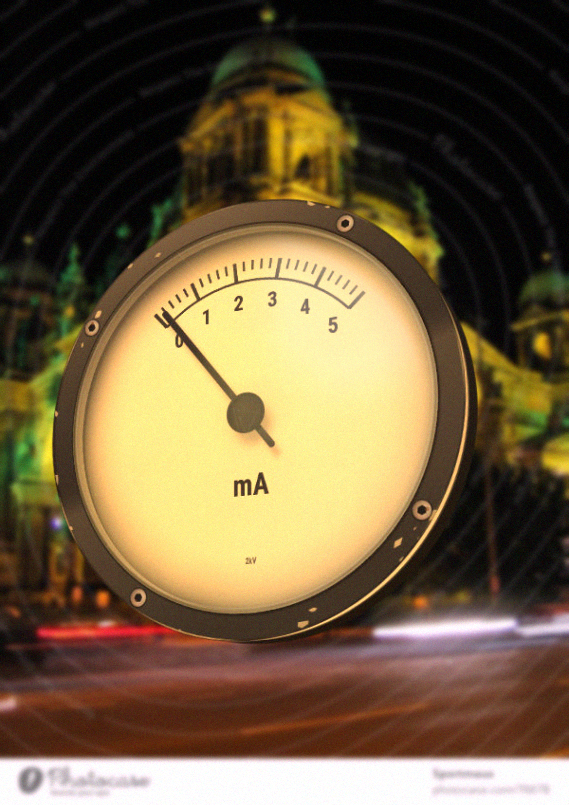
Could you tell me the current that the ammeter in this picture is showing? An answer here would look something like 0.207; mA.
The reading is 0.2; mA
